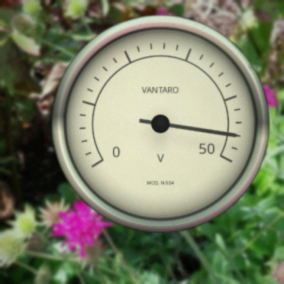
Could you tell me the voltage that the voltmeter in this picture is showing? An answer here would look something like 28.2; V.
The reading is 46; V
